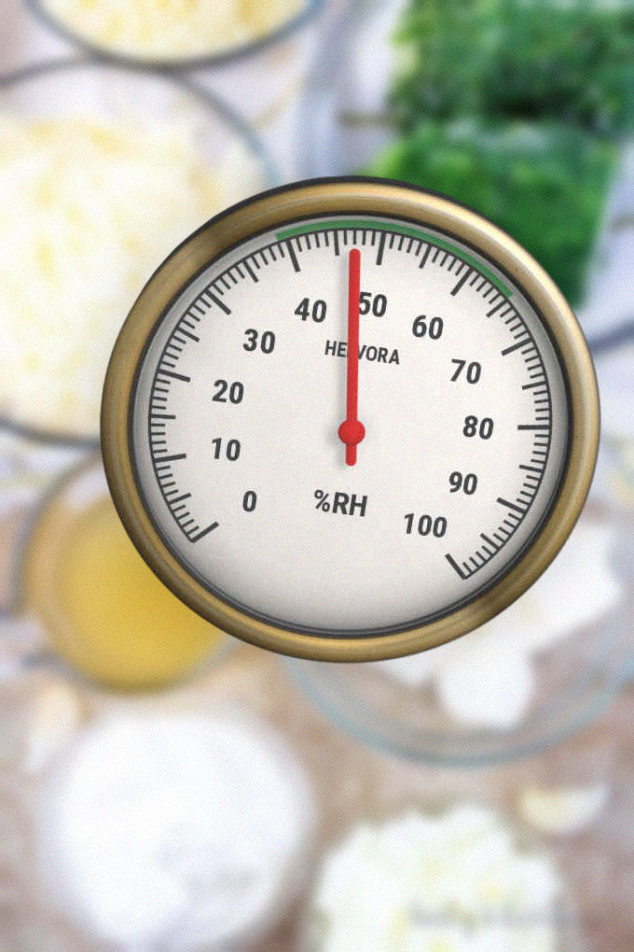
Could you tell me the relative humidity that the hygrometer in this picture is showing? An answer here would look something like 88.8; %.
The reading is 47; %
